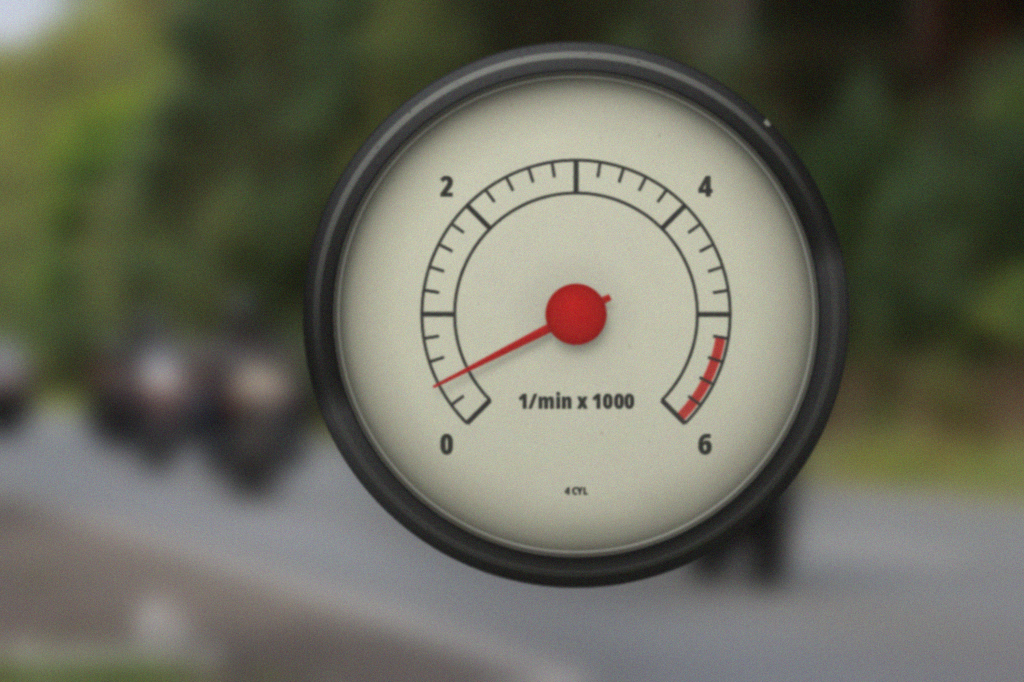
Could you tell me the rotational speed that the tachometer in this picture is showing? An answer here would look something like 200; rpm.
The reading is 400; rpm
